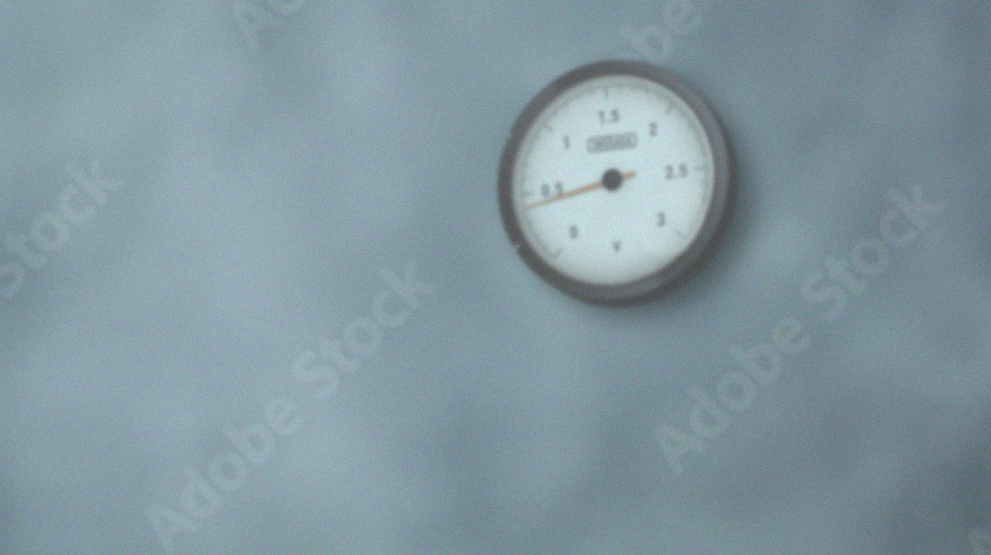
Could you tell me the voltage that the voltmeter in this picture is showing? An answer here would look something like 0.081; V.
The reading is 0.4; V
